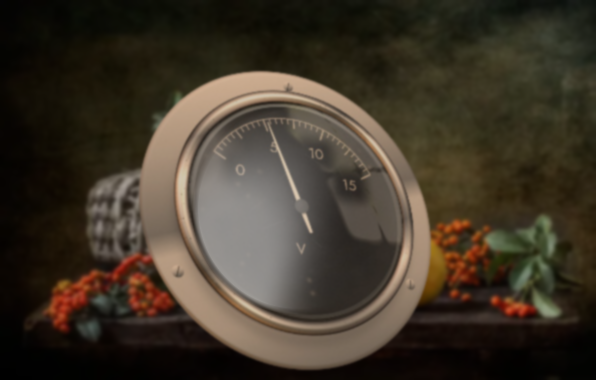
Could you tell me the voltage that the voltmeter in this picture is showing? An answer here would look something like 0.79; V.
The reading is 5; V
